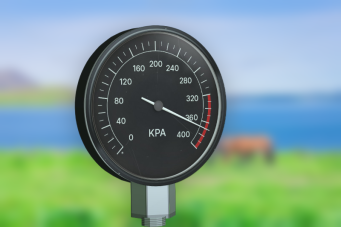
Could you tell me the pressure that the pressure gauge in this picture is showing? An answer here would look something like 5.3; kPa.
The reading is 370; kPa
